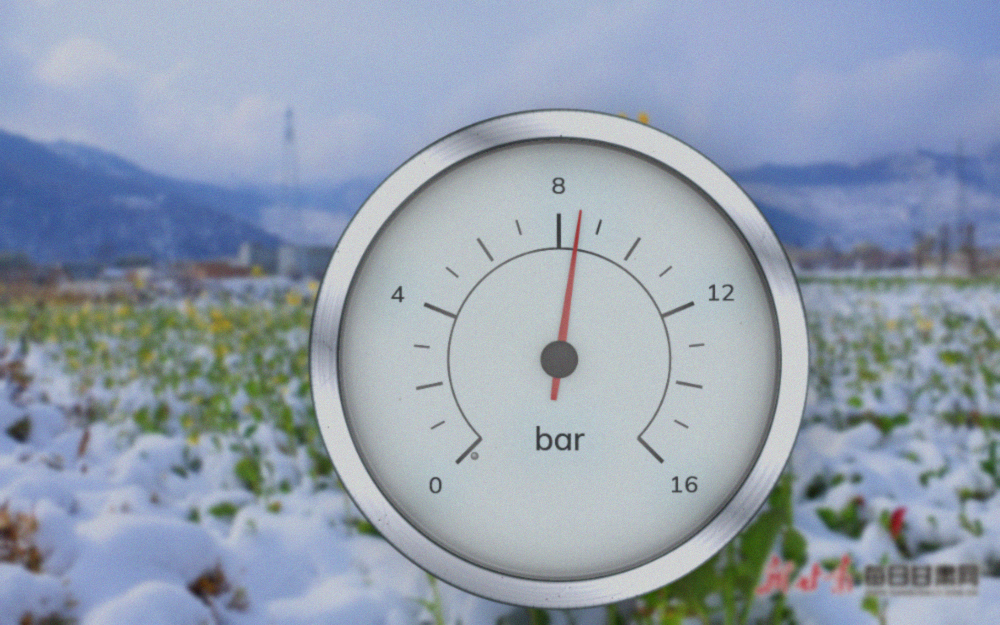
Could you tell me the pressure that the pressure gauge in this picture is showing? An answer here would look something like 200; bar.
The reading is 8.5; bar
